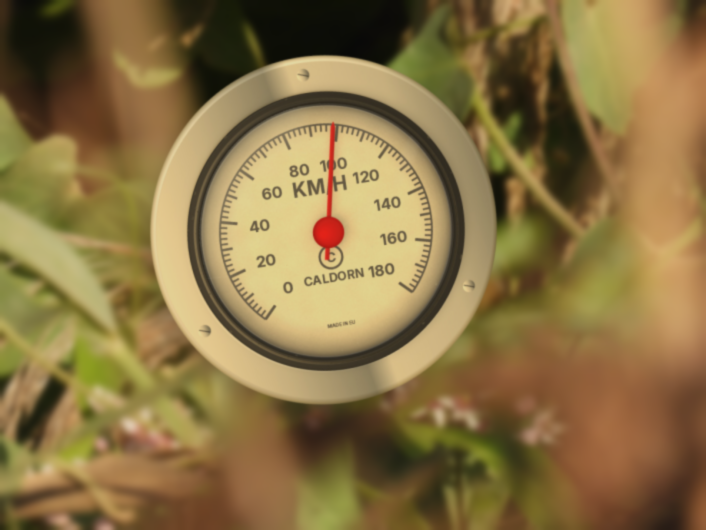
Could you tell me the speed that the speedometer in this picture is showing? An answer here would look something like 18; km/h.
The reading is 98; km/h
